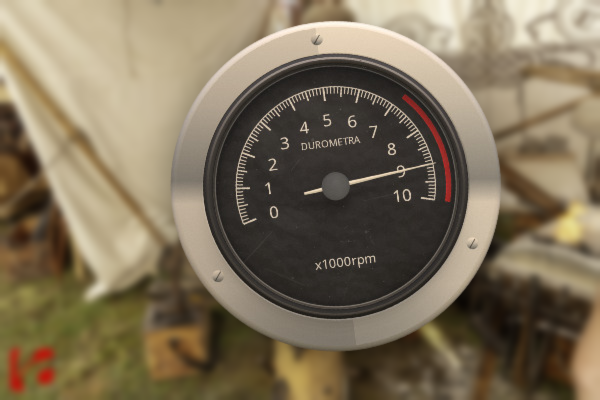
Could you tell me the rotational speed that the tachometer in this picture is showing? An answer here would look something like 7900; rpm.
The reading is 9000; rpm
